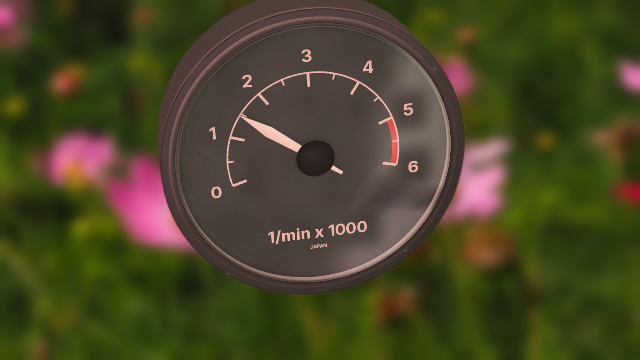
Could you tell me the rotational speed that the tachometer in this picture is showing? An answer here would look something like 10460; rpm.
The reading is 1500; rpm
